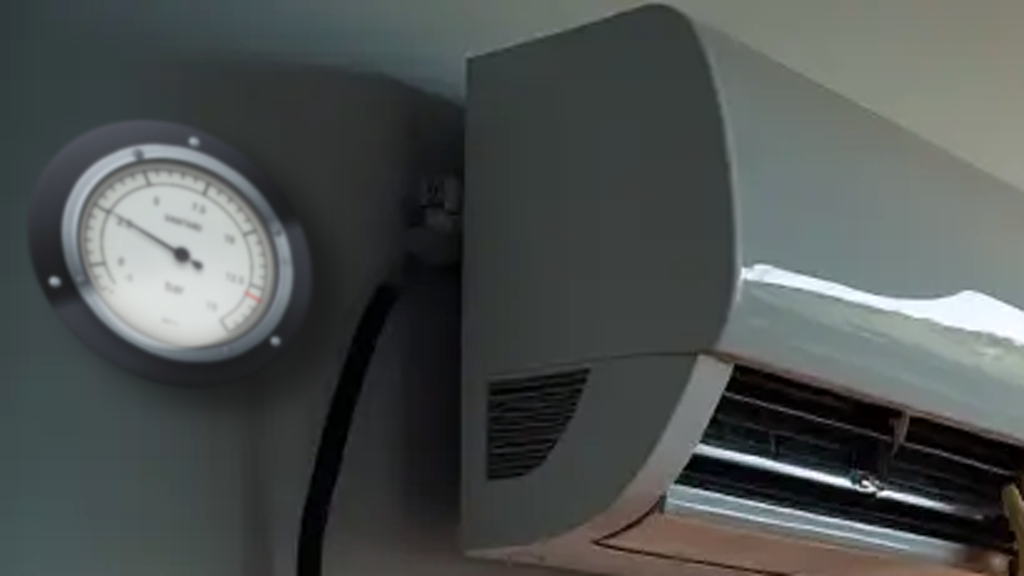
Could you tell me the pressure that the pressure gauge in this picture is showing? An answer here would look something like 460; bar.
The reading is 2.5; bar
